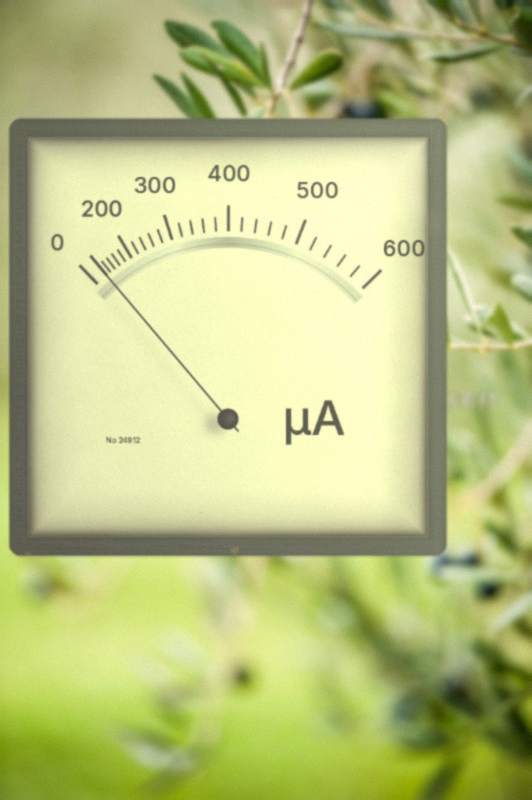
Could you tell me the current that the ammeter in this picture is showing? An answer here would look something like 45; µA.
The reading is 100; µA
